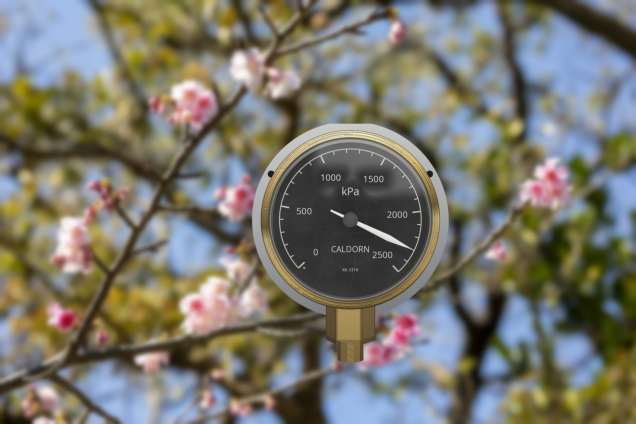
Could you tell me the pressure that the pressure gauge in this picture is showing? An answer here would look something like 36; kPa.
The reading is 2300; kPa
